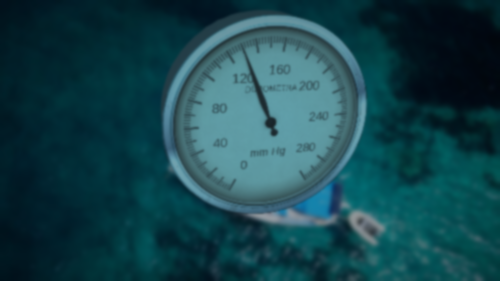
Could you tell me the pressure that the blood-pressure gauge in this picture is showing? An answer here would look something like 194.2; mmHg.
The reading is 130; mmHg
